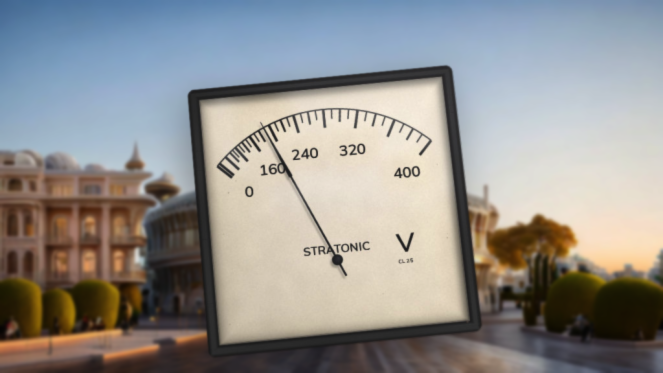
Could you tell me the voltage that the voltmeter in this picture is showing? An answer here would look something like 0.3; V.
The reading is 190; V
